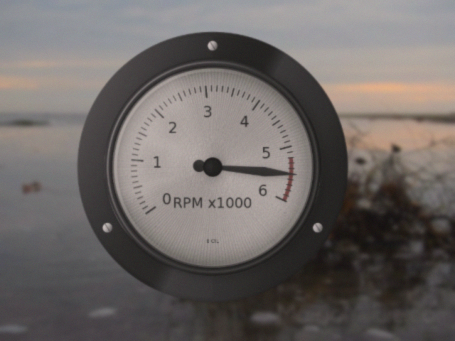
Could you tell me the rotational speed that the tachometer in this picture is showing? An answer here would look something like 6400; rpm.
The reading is 5500; rpm
